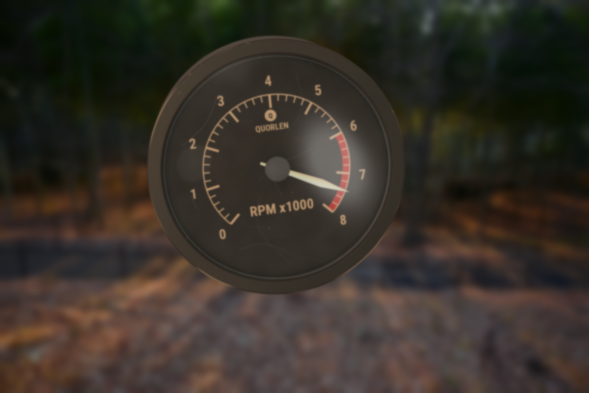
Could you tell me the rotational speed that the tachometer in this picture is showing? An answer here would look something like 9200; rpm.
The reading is 7400; rpm
